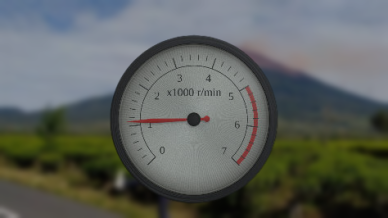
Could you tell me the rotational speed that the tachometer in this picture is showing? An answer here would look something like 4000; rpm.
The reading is 1100; rpm
